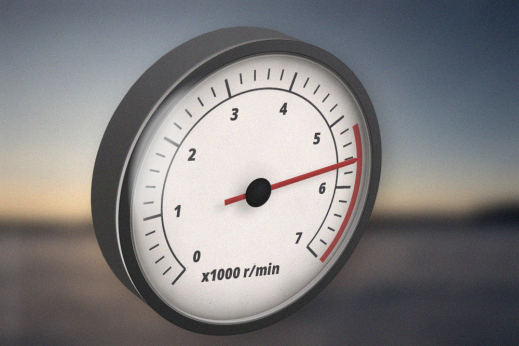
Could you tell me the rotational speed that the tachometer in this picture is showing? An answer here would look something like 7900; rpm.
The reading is 5600; rpm
